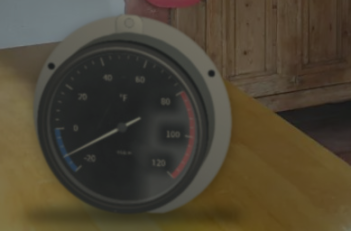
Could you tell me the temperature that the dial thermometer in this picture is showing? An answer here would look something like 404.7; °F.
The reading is -12; °F
